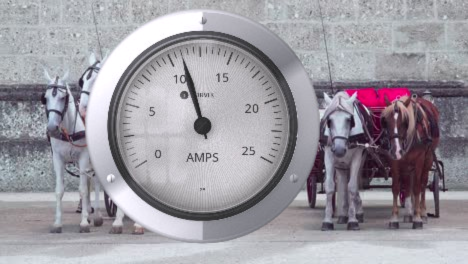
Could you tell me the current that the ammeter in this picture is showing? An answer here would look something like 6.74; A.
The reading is 11; A
